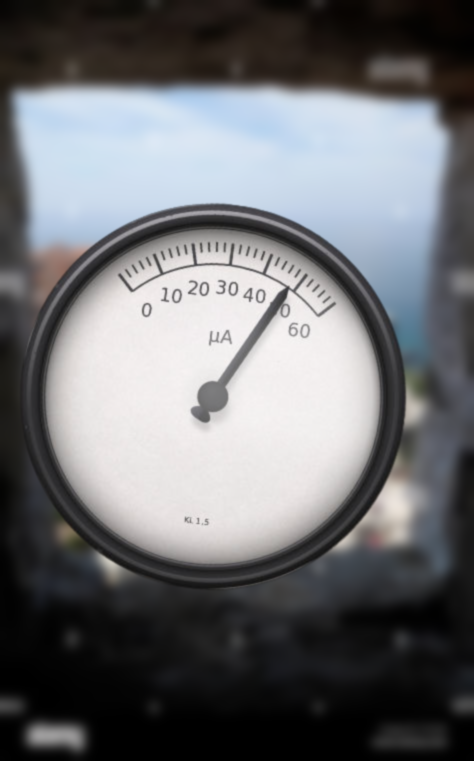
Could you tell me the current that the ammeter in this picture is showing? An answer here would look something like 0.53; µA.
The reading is 48; µA
